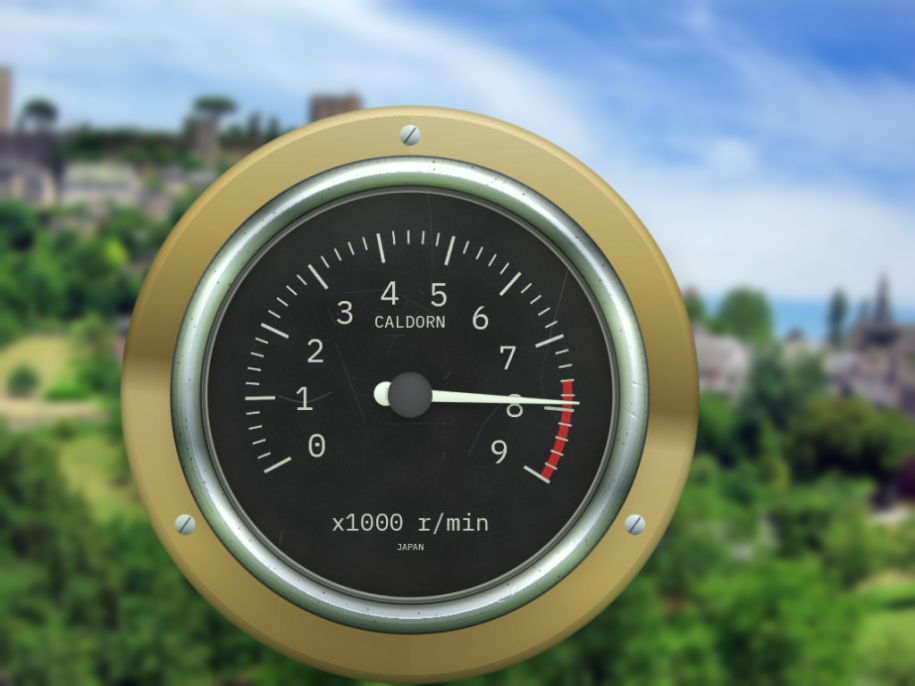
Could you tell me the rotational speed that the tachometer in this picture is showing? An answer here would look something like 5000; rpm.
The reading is 7900; rpm
